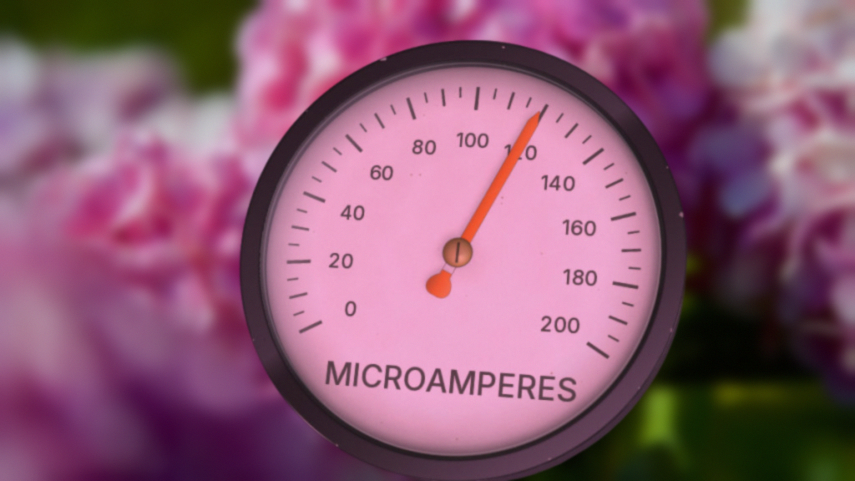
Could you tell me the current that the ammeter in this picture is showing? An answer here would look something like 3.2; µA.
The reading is 120; µA
